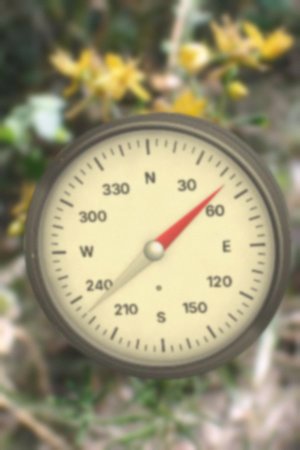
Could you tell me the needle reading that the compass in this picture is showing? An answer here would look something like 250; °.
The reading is 50; °
